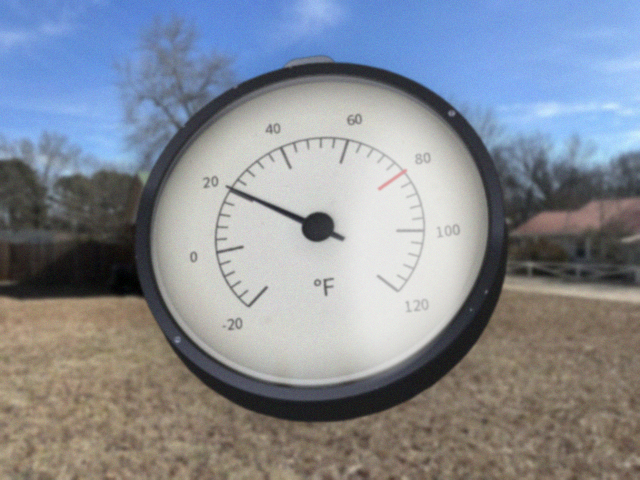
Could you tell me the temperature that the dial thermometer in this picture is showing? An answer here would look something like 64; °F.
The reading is 20; °F
